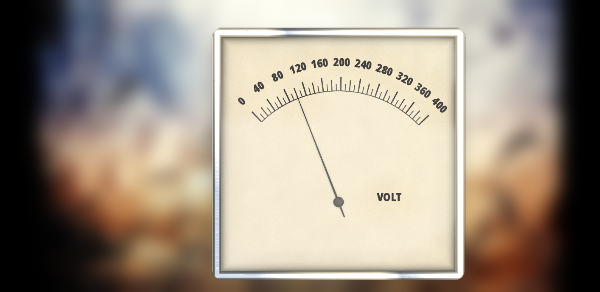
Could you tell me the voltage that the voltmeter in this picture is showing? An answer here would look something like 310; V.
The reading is 100; V
